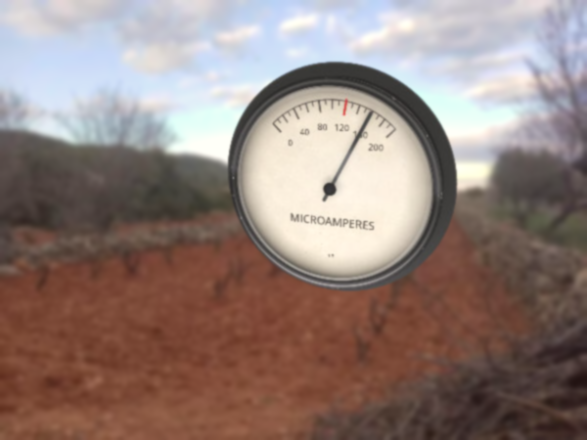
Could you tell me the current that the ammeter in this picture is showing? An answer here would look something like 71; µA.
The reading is 160; µA
